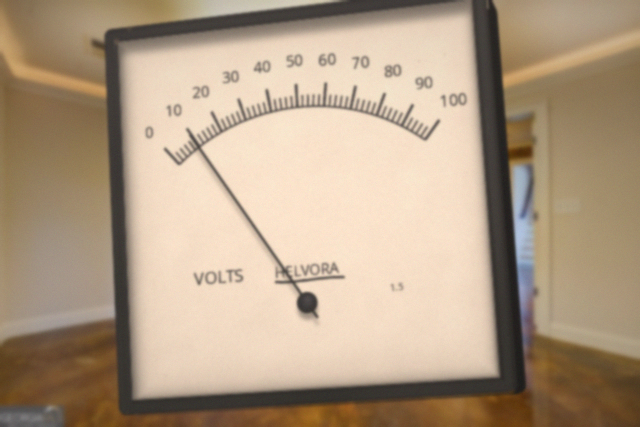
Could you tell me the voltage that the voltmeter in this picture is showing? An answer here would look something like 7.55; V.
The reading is 10; V
